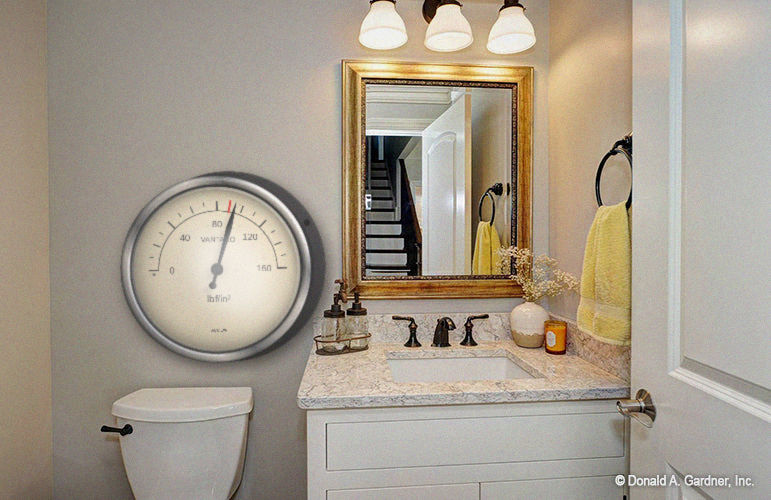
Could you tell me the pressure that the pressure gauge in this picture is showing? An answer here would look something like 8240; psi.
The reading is 95; psi
